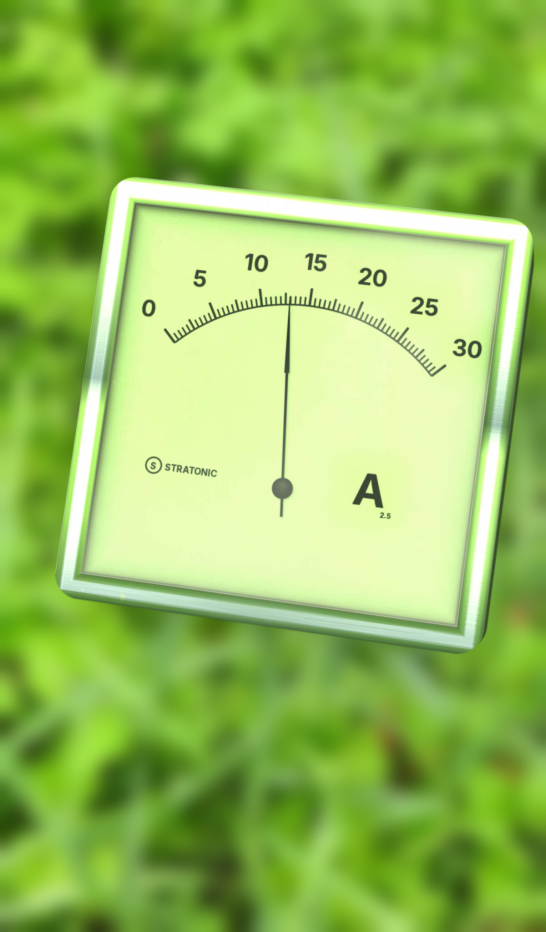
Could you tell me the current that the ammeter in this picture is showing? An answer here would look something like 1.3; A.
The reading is 13; A
